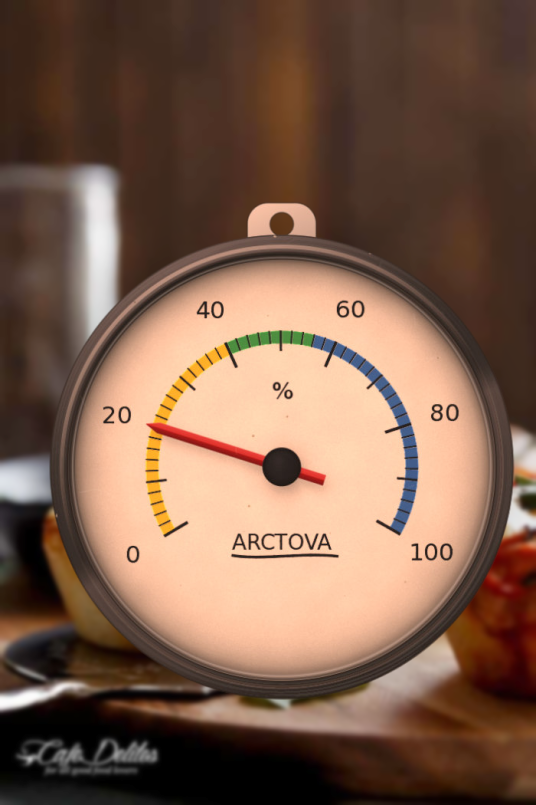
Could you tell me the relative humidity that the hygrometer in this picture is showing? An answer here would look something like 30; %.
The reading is 20; %
